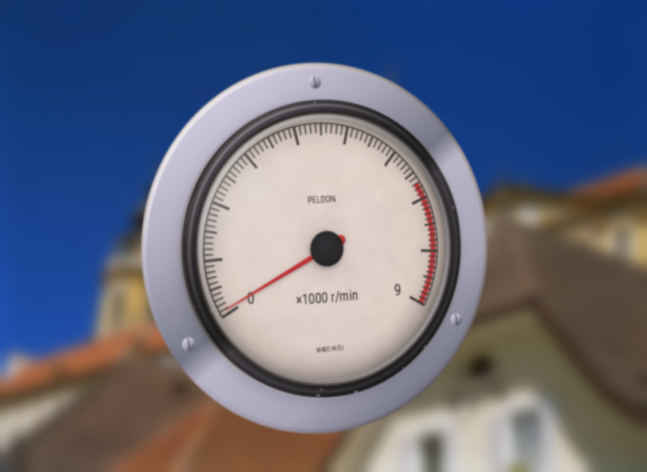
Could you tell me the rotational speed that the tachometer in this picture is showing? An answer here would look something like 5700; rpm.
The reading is 100; rpm
